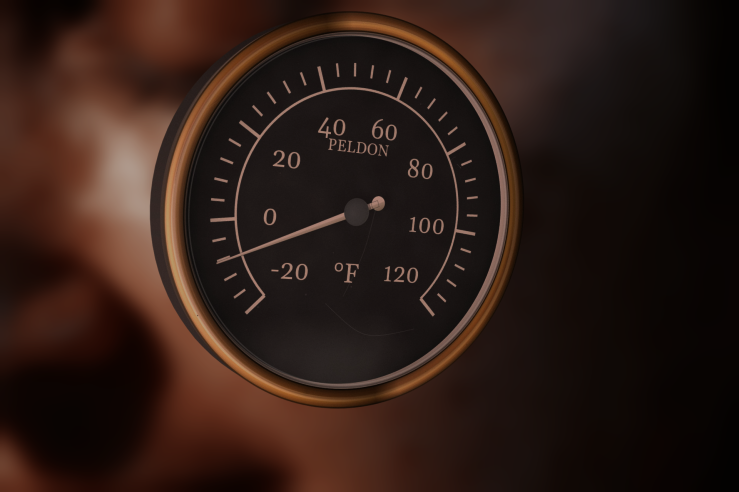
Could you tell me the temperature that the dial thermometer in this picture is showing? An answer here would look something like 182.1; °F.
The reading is -8; °F
